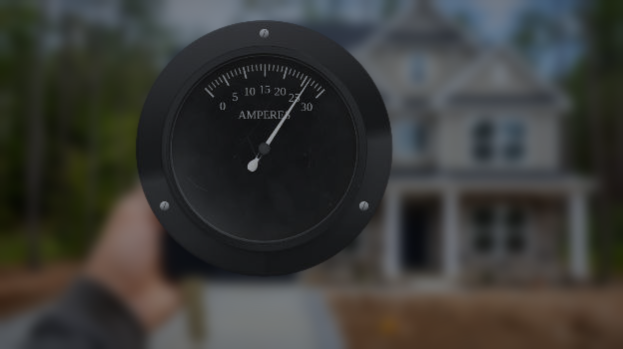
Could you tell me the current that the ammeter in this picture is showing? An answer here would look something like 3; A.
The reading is 26; A
